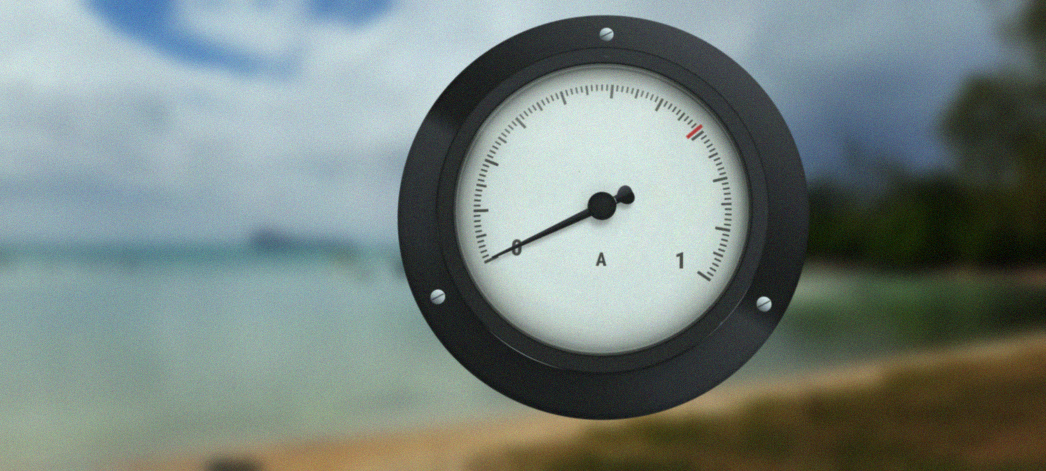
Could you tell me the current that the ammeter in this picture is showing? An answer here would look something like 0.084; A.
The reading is 0; A
